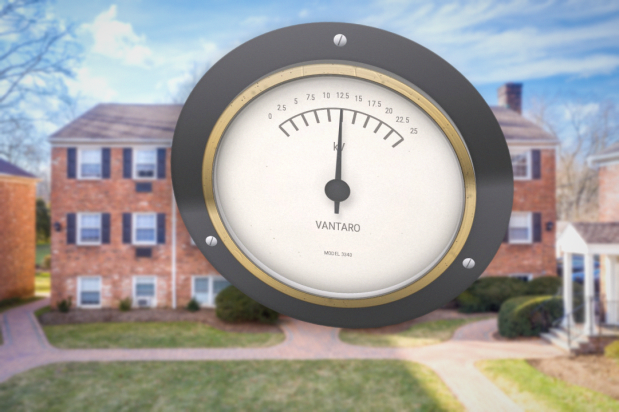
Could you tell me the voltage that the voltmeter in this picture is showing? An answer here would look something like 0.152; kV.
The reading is 12.5; kV
